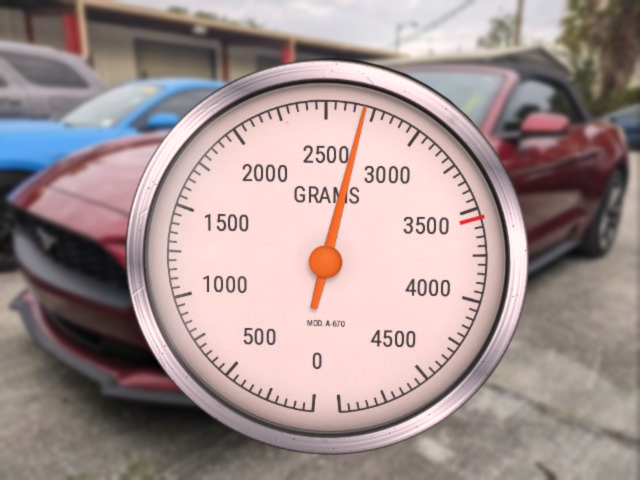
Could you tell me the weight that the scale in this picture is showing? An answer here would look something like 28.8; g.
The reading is 2700; g
